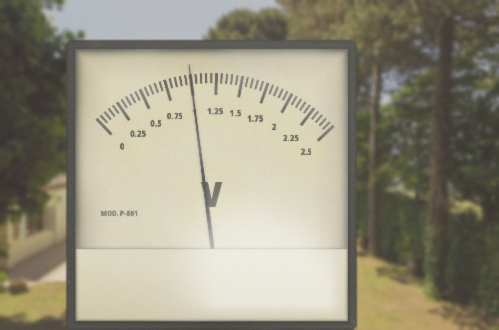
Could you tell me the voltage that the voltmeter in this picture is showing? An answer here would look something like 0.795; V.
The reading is 1; V
